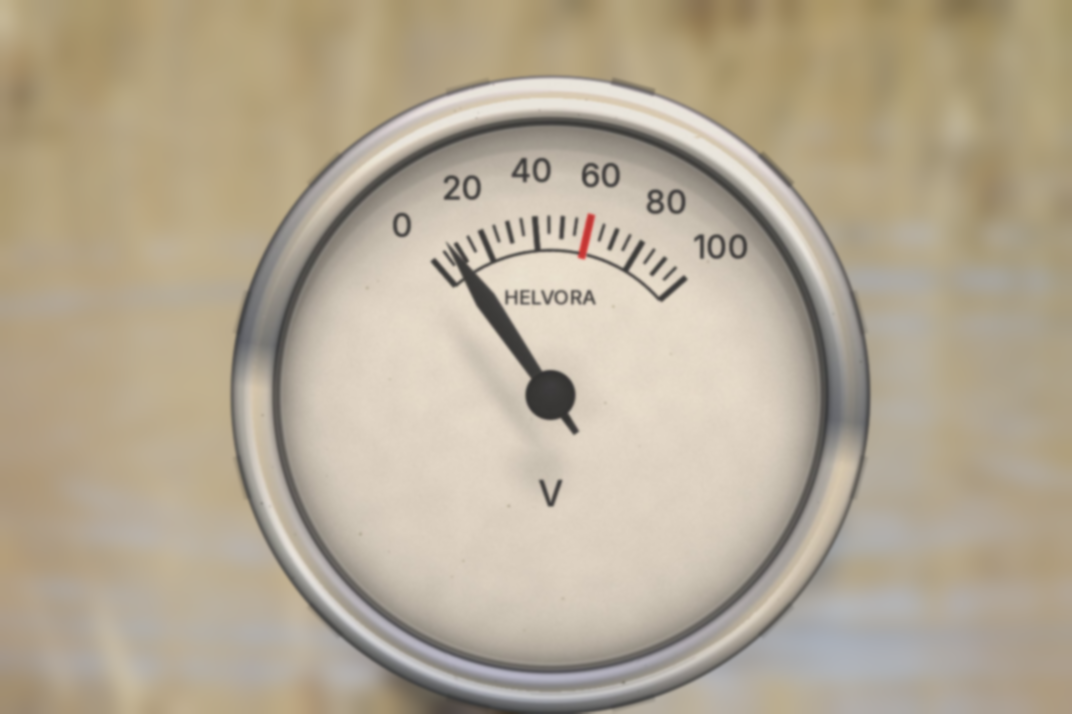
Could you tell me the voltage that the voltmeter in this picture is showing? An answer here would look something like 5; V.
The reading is 7.5; V
